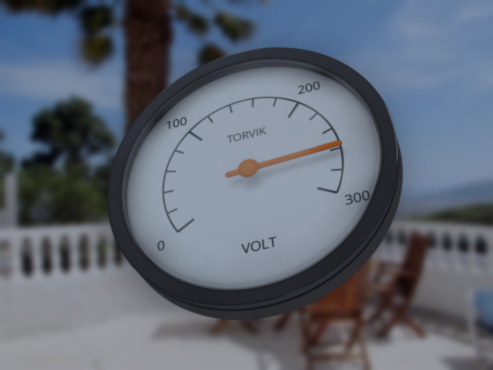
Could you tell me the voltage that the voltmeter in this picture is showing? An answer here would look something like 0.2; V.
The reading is 260; V
